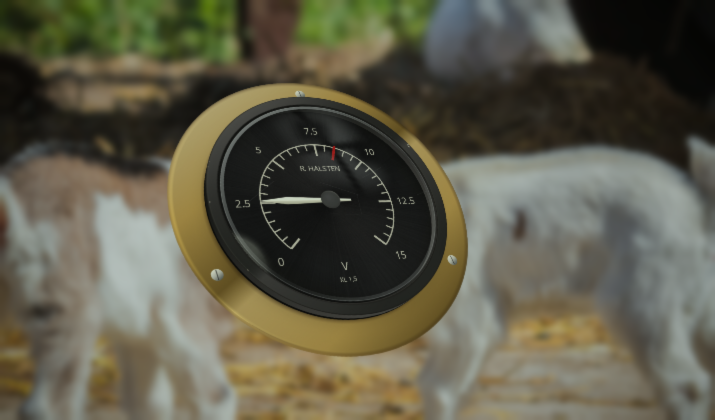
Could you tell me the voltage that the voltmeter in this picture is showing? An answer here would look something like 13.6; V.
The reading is 2.5; V
